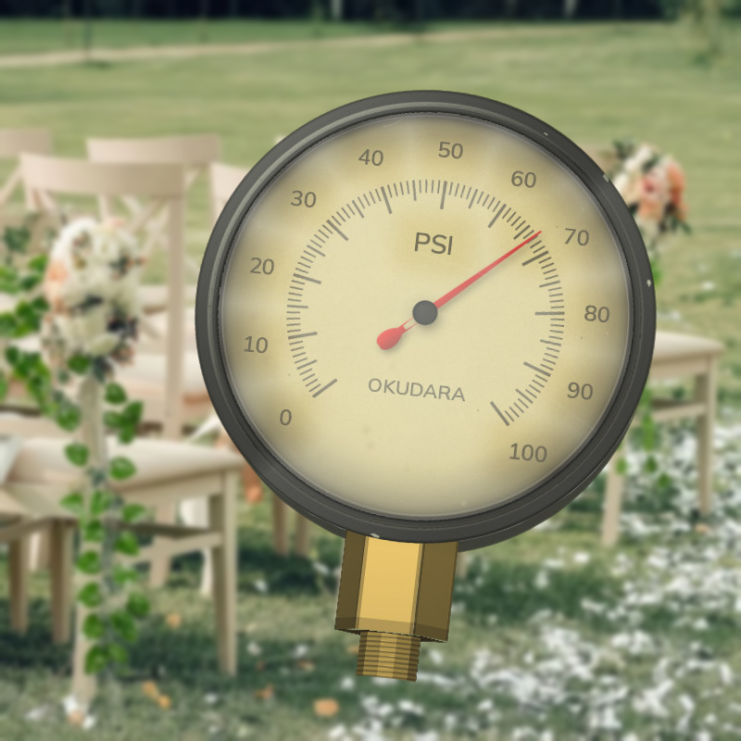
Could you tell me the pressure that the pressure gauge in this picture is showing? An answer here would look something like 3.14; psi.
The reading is 67; psi
